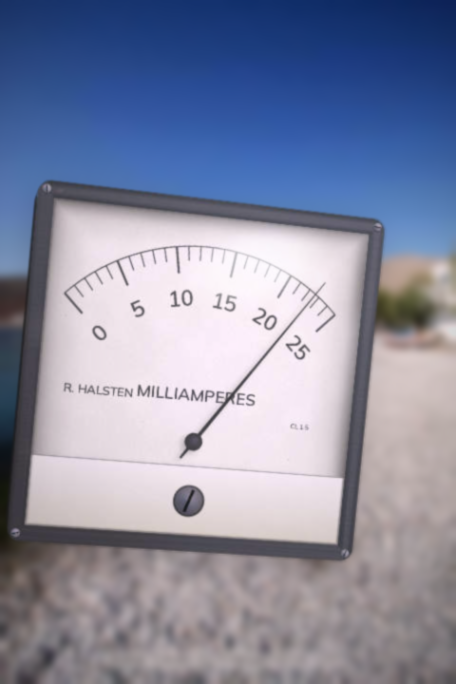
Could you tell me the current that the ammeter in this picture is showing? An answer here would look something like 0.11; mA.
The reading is 22.5; mA
